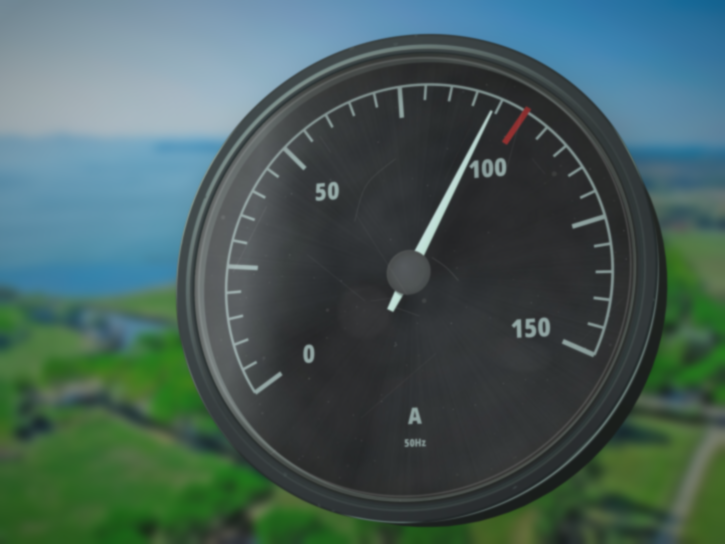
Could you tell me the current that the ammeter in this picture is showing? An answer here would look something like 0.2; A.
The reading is 95; A
